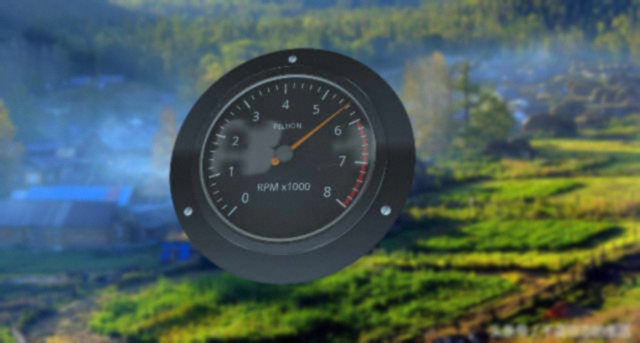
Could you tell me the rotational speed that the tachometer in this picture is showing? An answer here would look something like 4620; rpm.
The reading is 5600; rpm
